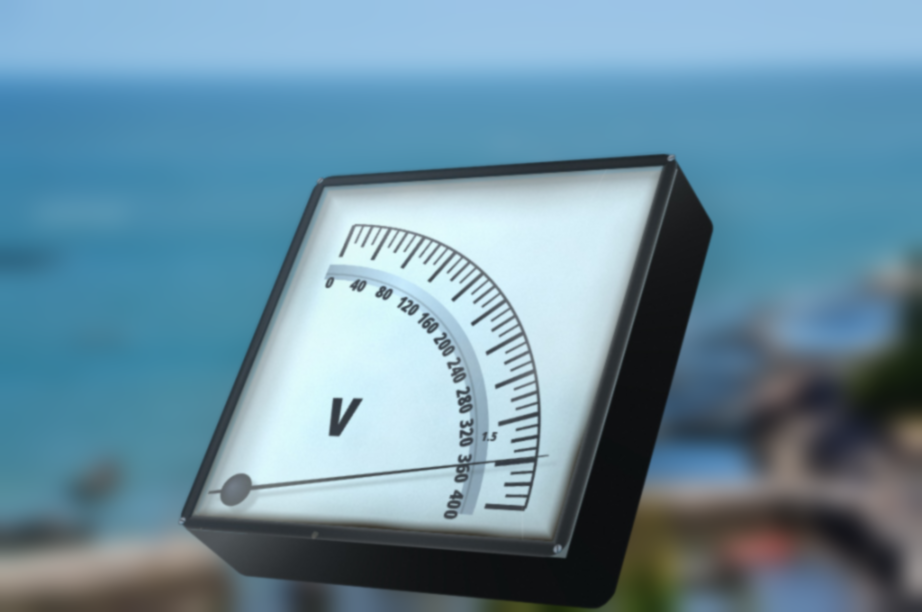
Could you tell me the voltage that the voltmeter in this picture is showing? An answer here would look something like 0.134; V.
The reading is 360; V
